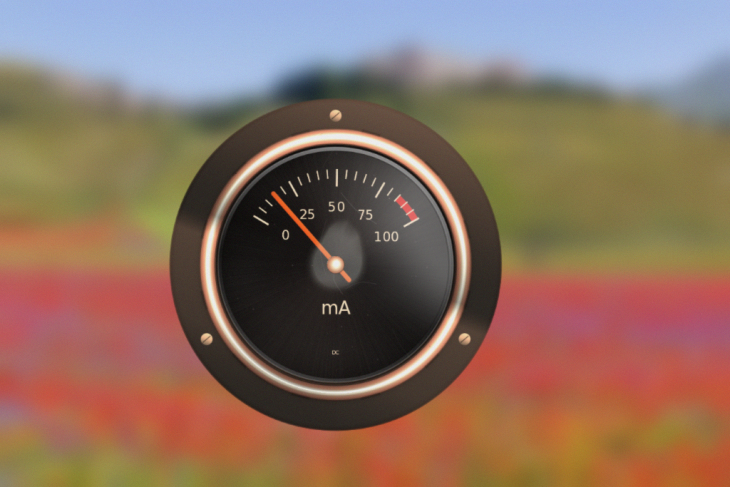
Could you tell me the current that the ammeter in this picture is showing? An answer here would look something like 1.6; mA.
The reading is 15; mA
